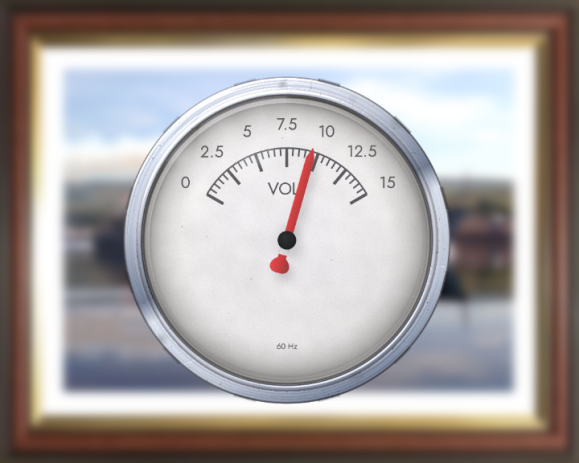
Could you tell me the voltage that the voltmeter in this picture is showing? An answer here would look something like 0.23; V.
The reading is 9.5; V
